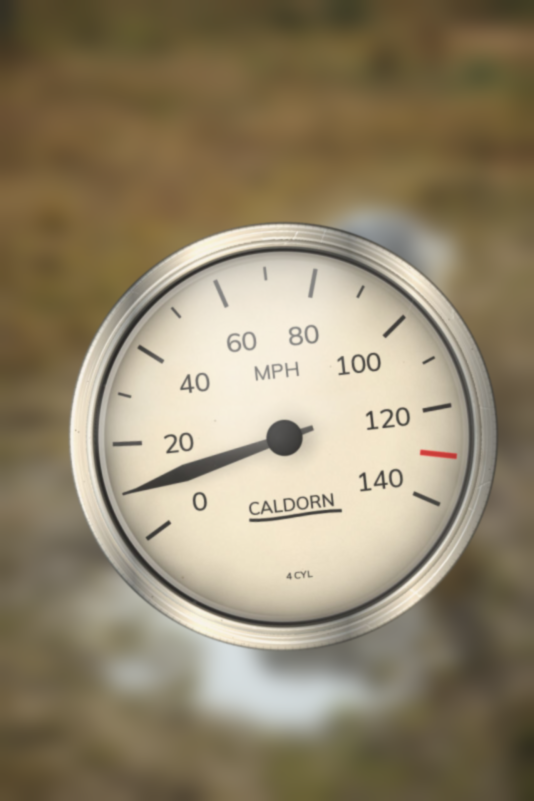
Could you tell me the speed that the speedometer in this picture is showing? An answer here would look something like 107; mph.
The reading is 10; mph
